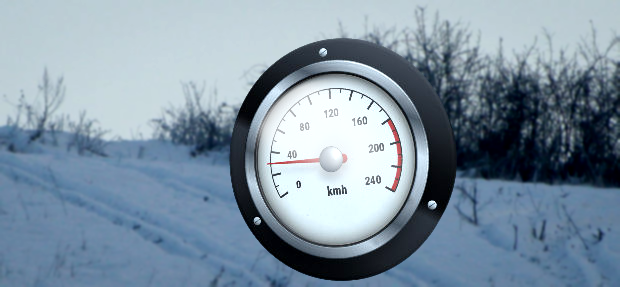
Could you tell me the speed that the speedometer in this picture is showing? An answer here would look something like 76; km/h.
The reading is 30; km/h
